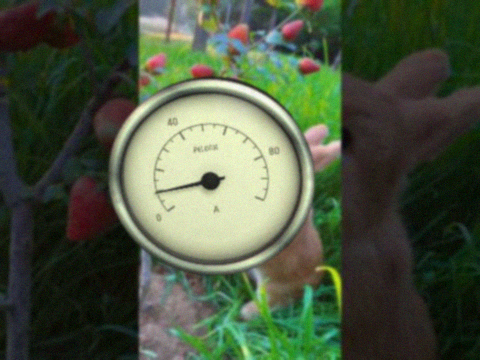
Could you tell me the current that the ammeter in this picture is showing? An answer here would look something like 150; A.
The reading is 10; A
